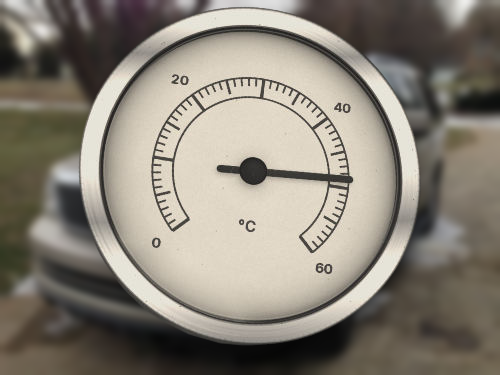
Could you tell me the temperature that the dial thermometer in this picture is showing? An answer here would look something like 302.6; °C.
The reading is 49; °C
